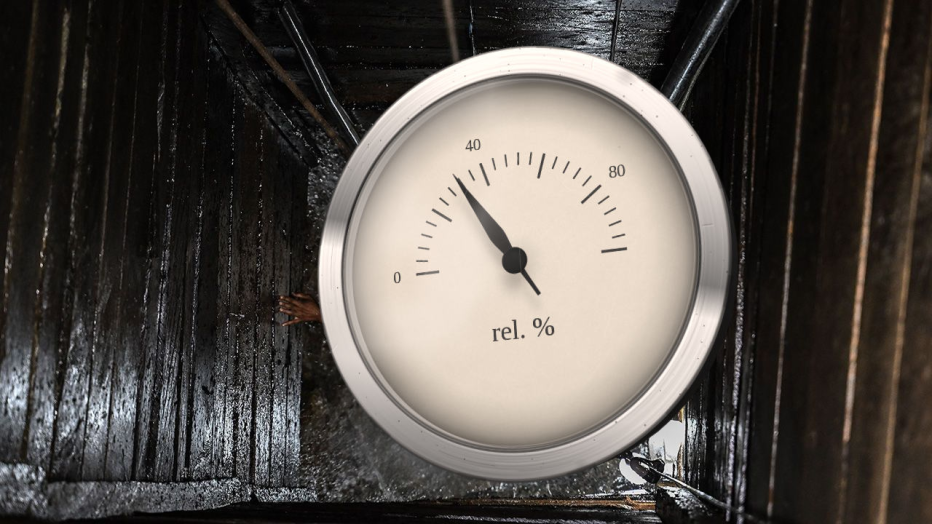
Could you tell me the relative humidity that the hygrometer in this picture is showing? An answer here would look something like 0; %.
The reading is 32; %
